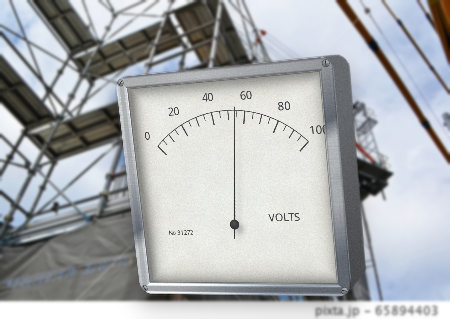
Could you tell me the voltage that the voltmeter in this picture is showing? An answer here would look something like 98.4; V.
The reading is 55; V
